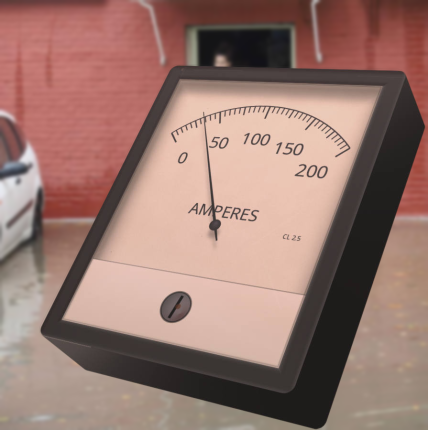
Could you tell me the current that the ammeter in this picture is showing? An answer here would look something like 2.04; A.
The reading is 35; A
